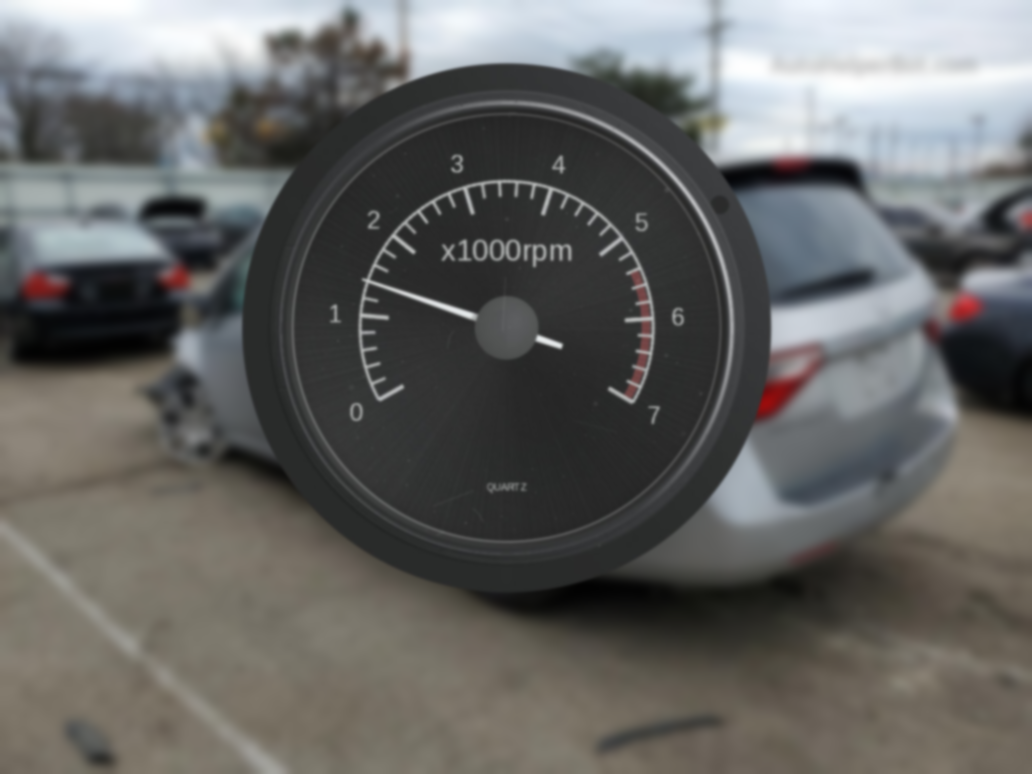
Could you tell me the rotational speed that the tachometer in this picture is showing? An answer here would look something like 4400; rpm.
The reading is 1400; rpm
